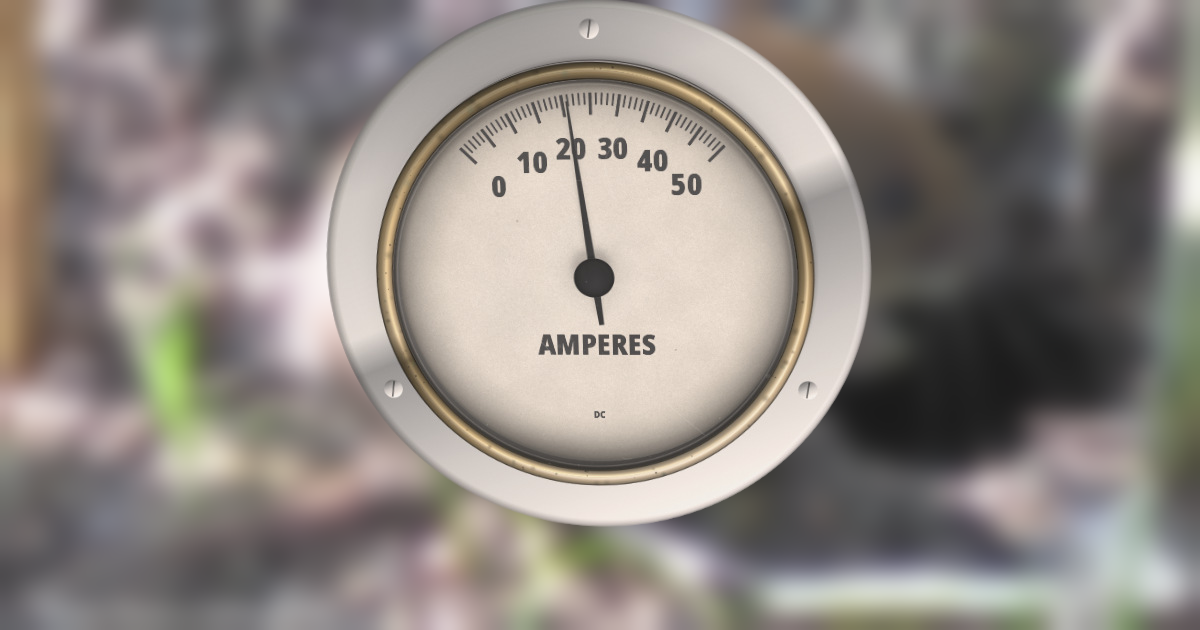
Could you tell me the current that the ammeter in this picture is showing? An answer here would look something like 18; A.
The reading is 21; A
